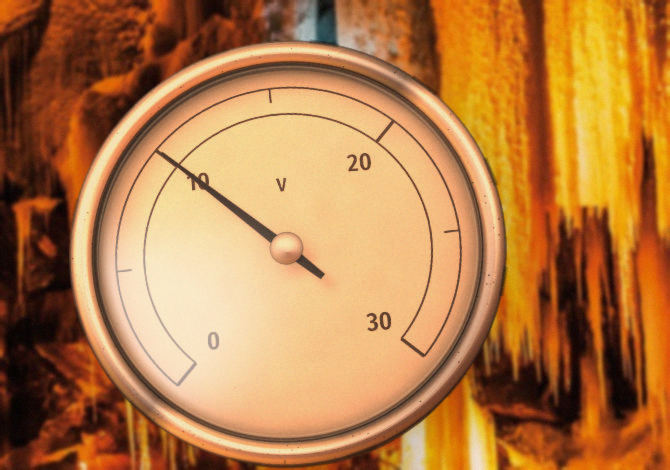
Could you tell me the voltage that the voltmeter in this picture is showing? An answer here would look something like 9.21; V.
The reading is 10; V
